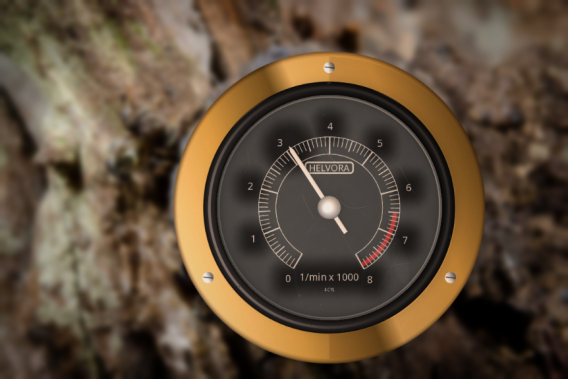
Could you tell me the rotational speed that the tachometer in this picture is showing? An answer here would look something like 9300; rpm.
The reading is 3100; rpm
